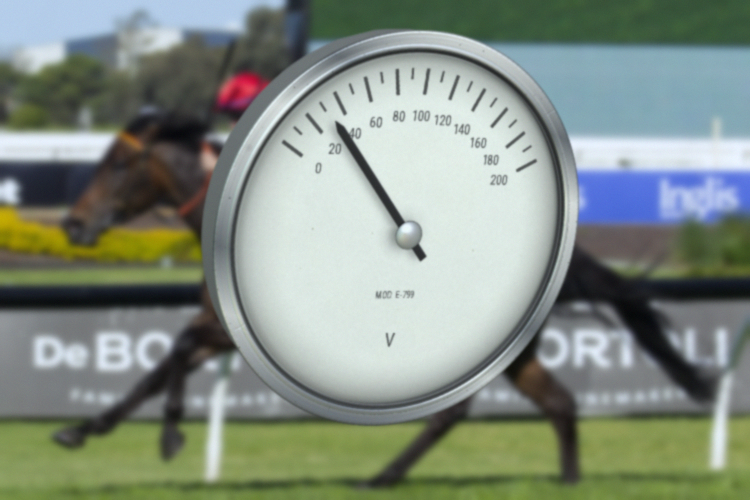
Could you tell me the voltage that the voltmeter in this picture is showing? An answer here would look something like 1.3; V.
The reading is 30; V
